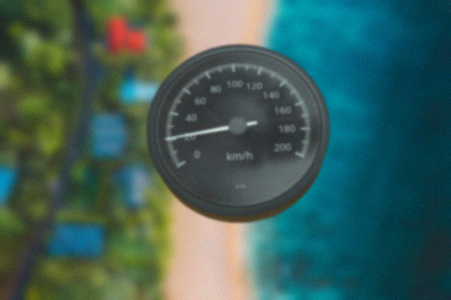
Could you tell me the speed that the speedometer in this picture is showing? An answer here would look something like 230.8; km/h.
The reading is 20; km/h
